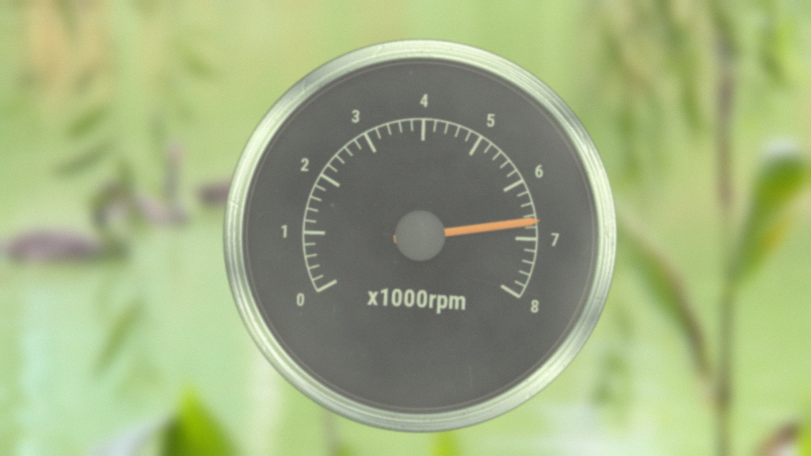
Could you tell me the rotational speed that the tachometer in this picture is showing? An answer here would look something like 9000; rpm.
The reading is 6700; rpm
